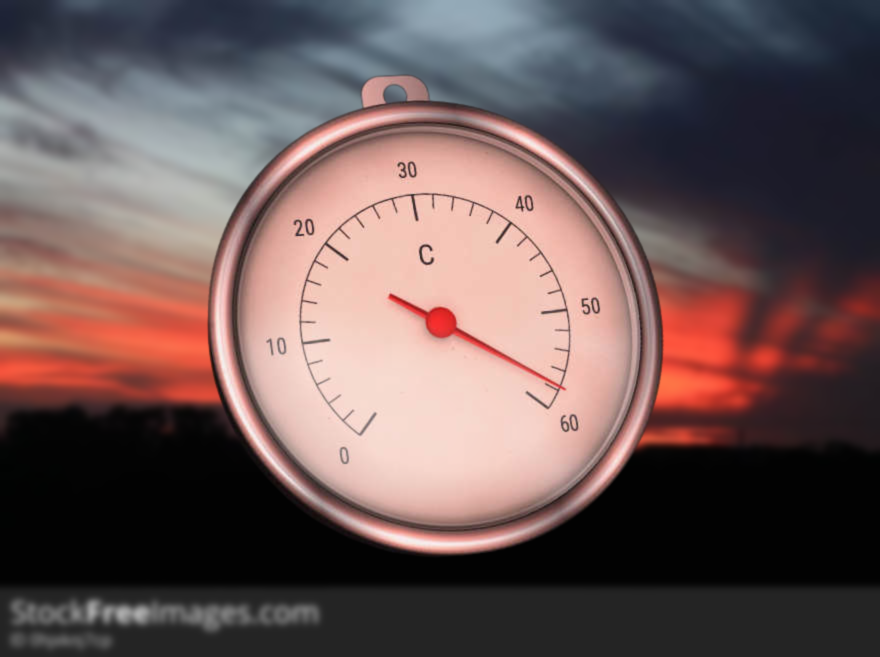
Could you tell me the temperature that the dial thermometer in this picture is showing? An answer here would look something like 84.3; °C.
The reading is 58; °C
